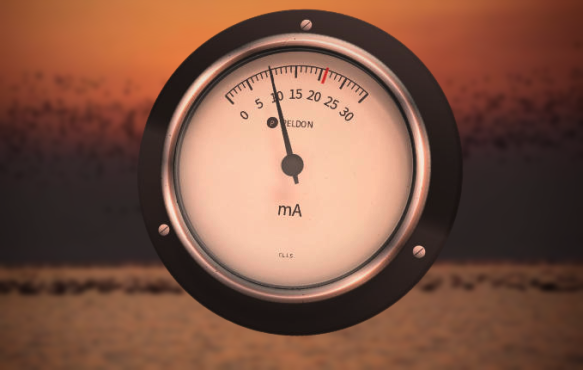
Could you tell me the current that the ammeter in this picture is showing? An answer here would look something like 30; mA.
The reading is 10; mA
